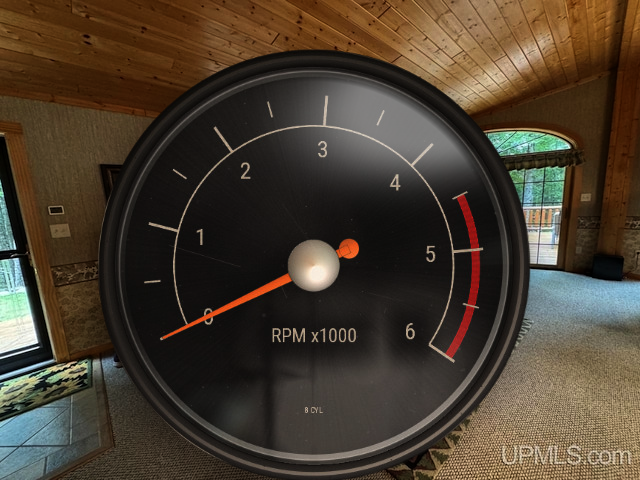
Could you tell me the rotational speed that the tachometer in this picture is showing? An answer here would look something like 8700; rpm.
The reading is 0; rpm
